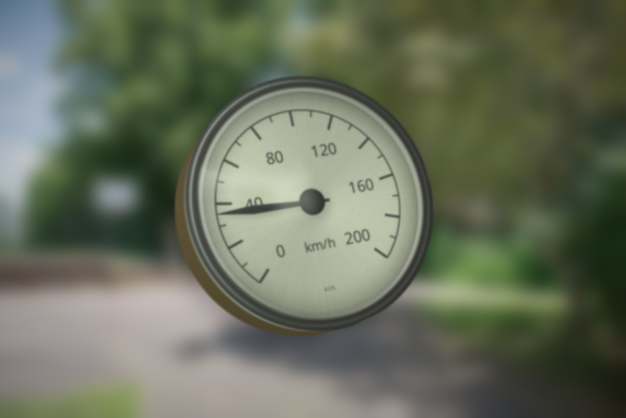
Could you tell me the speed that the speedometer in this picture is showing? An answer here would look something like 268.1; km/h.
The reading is 35; km/h
